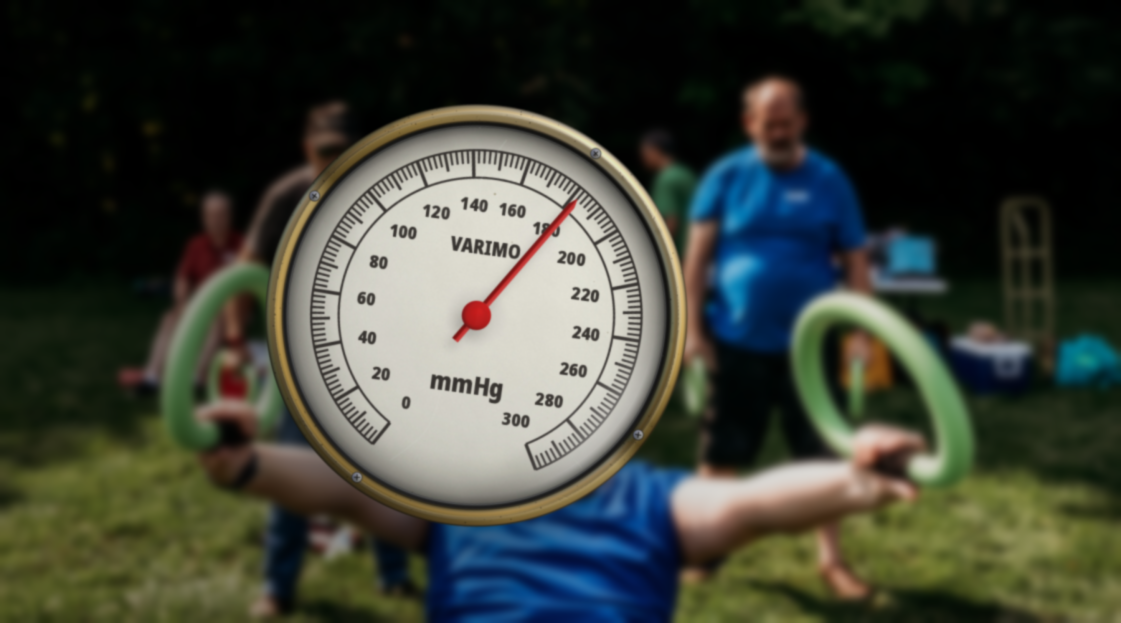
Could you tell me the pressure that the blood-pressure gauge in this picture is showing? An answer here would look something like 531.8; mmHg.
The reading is 182; mmHg
